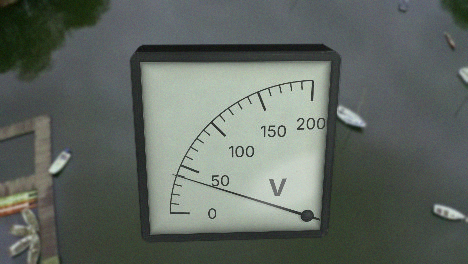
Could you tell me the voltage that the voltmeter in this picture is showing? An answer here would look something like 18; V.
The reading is 40; V
